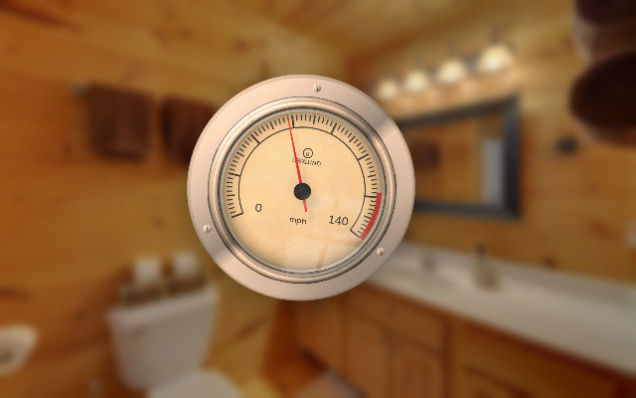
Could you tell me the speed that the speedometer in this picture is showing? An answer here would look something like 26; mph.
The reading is 58; mph
